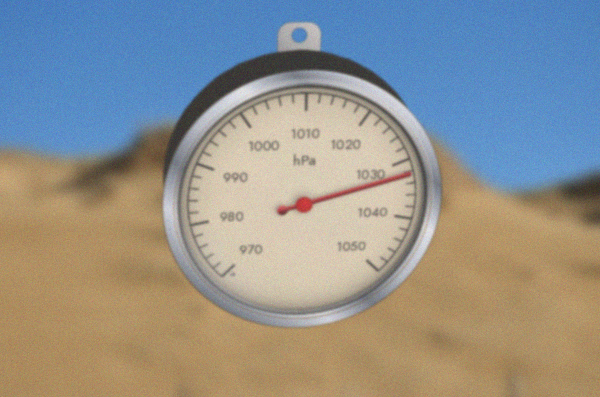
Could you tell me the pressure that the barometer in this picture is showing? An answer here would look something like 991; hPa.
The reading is 1032; hPa
